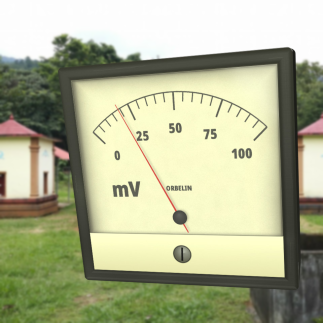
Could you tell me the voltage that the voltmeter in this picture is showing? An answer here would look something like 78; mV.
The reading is 20; mV
